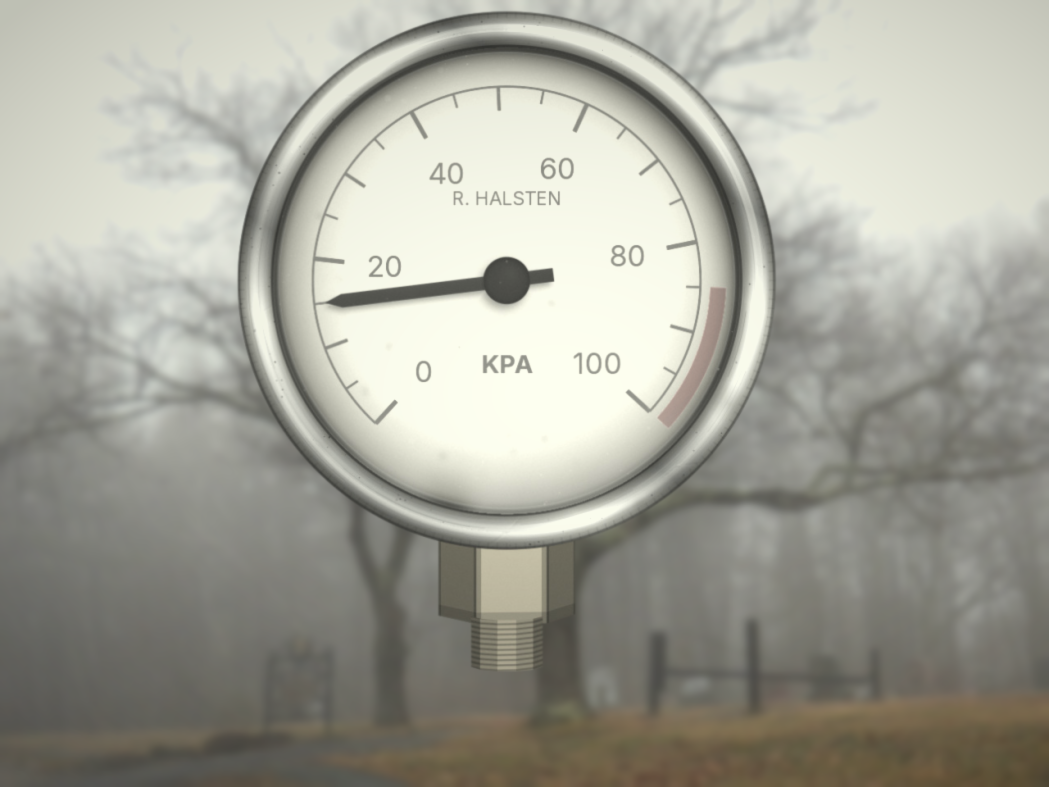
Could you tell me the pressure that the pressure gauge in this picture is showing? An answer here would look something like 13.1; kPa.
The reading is 15; kPa
